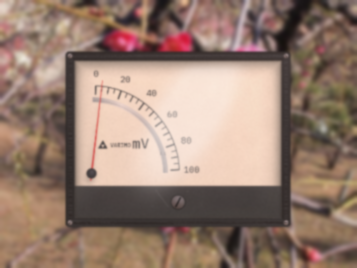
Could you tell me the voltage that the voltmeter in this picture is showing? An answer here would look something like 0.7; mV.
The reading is 5; mV
